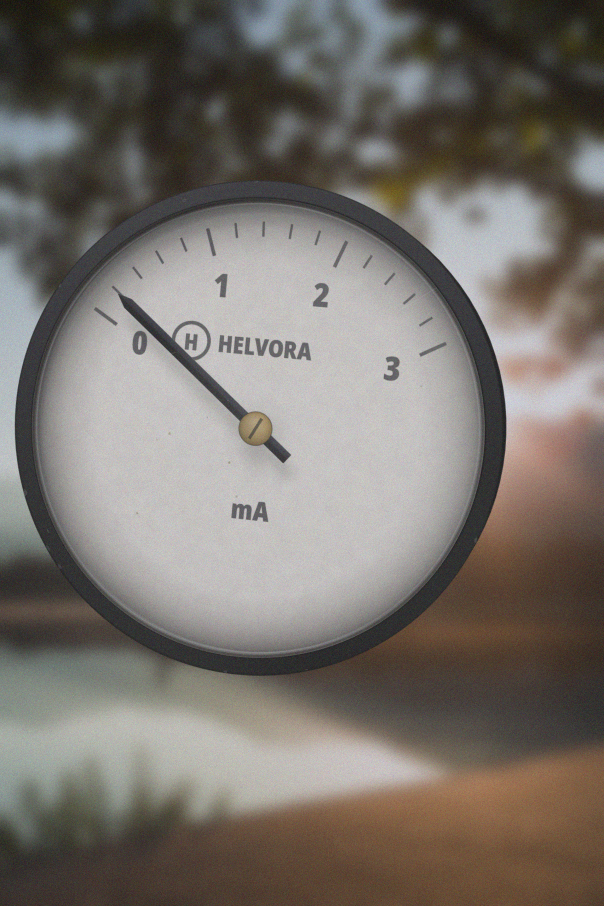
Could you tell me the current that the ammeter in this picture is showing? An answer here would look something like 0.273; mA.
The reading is 0.2; mA
